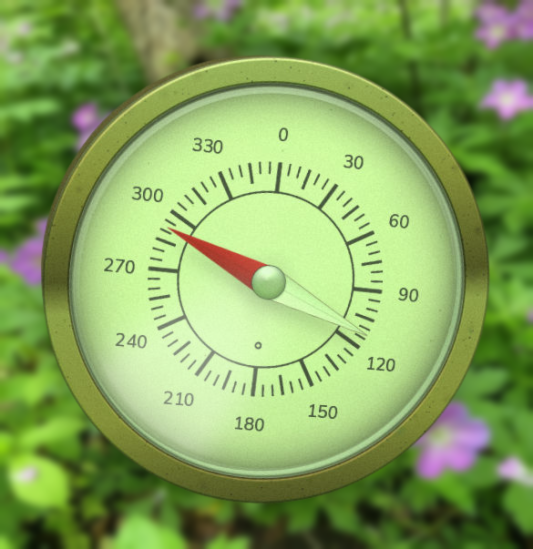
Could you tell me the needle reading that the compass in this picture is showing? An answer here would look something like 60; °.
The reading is 292.5; °
